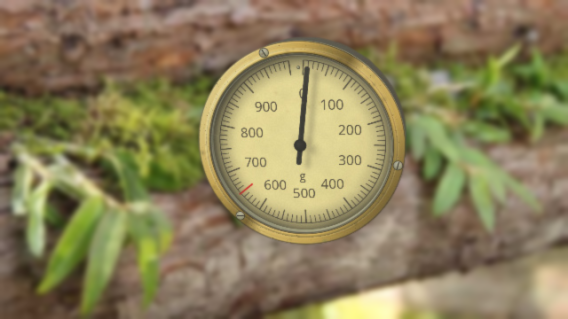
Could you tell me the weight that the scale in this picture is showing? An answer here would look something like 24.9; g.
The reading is 10; g
